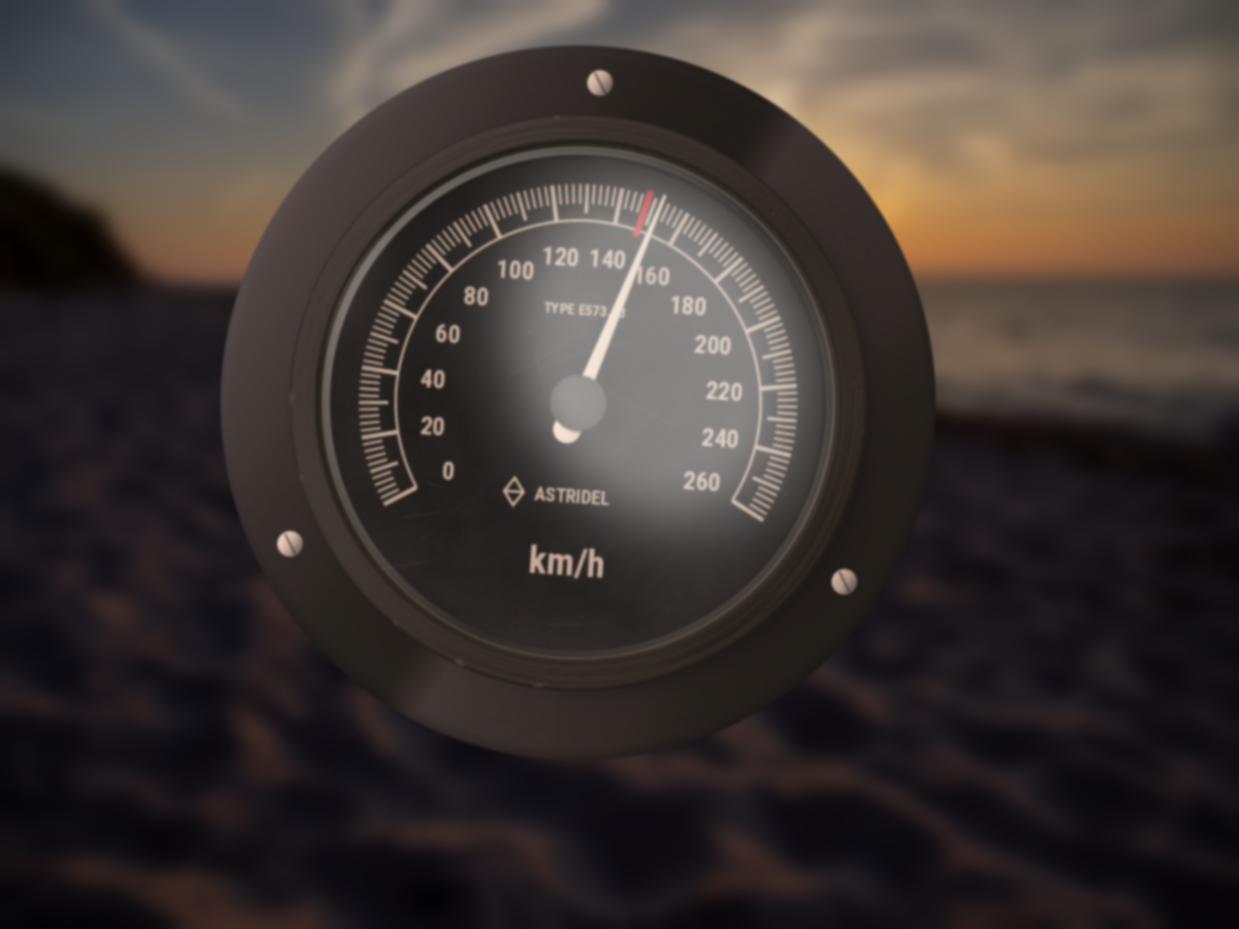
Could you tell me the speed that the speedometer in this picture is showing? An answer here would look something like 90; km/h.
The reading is 152; km/h
